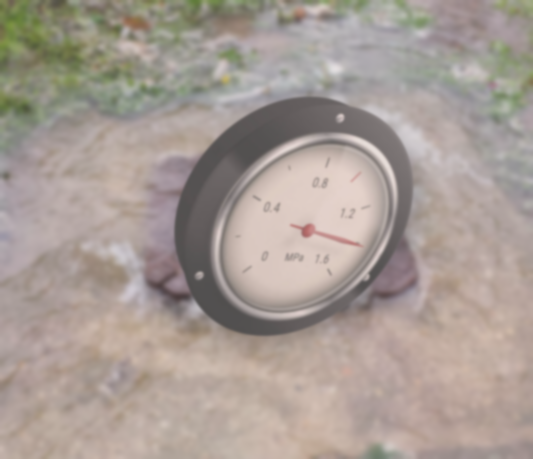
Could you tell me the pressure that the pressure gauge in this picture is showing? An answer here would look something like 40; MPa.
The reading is 1.4; MPa
